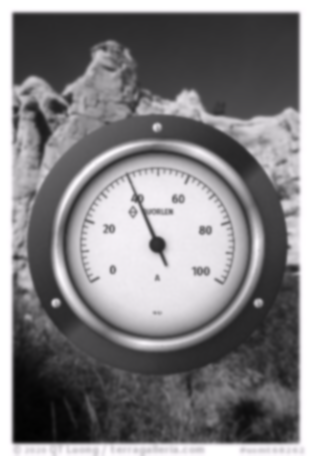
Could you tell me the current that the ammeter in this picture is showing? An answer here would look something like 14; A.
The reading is 40; A
